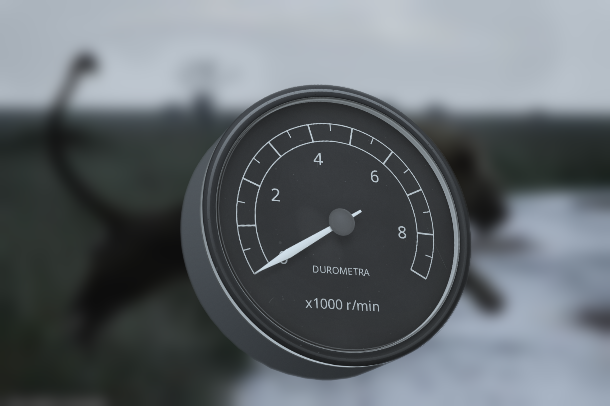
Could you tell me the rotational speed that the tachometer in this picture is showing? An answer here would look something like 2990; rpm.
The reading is 0; rpm
